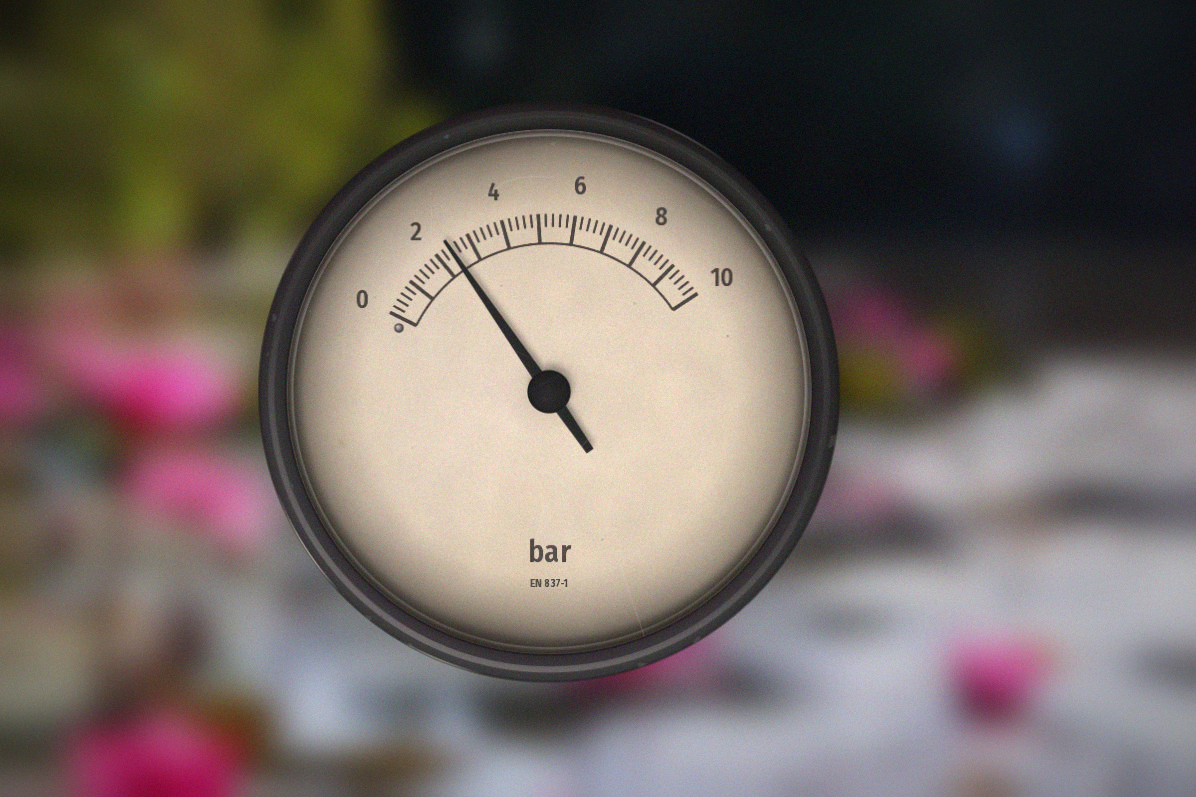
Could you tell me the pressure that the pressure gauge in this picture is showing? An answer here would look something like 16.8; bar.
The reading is 2.4; bar
